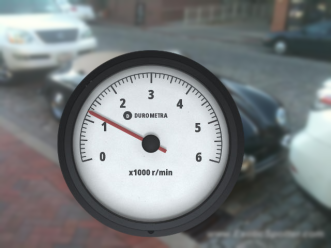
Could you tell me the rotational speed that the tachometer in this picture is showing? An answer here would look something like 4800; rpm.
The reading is 1200; rpm
